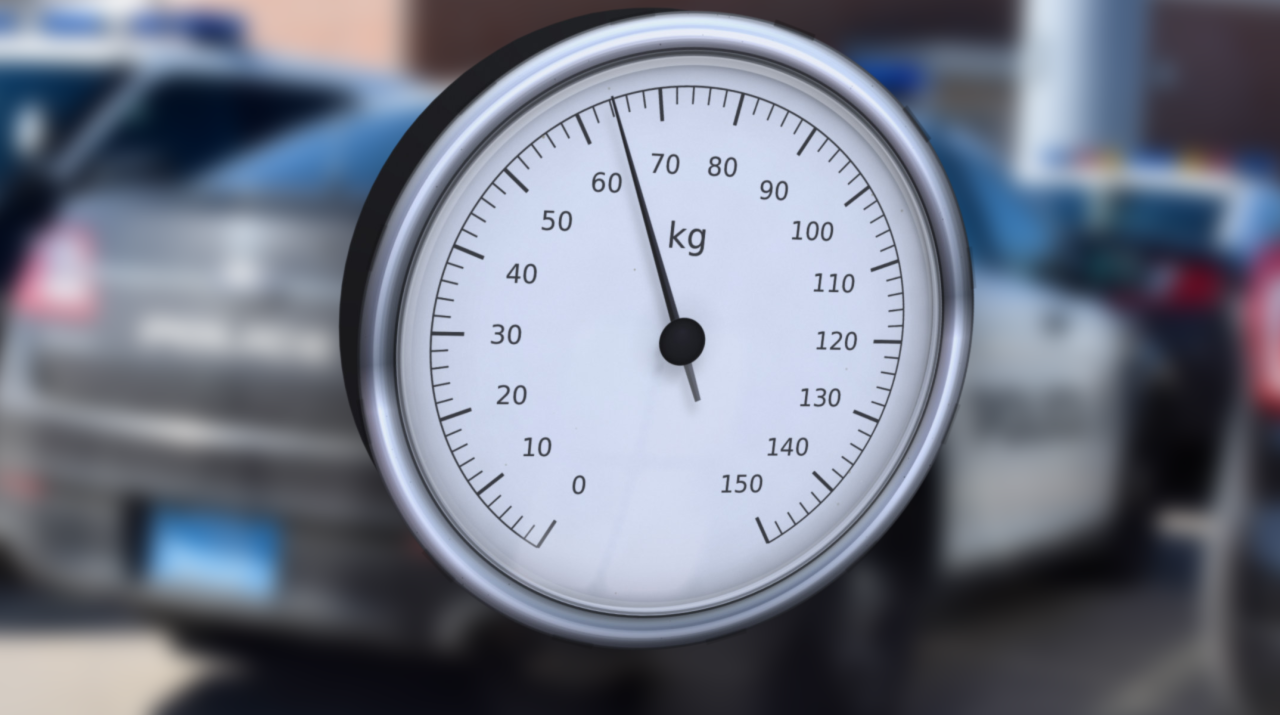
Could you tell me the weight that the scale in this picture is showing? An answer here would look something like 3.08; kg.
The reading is 64; kg
